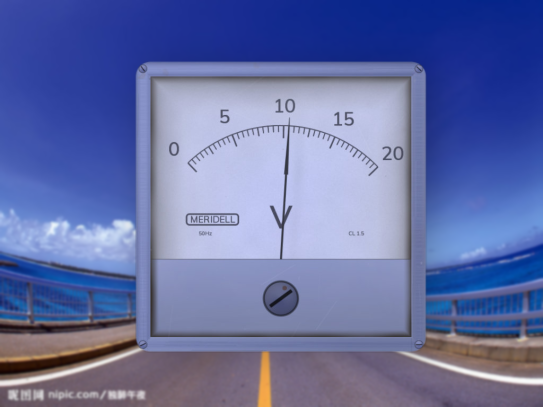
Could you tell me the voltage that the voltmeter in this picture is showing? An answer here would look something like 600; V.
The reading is 10.5; V
